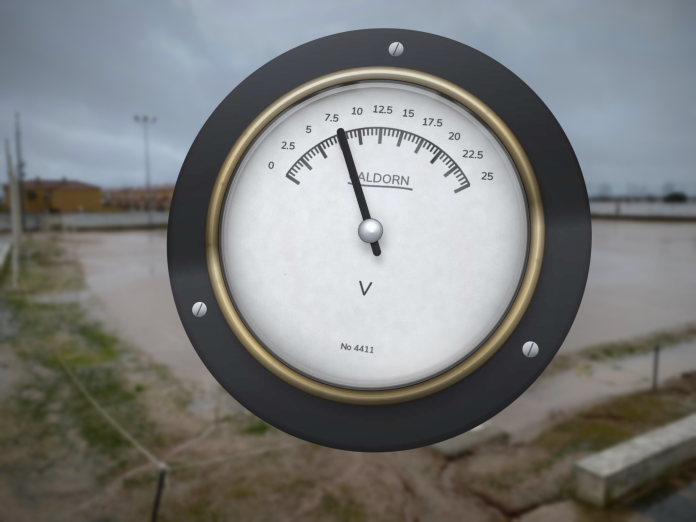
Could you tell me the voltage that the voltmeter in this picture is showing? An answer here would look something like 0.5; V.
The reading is 8; V
